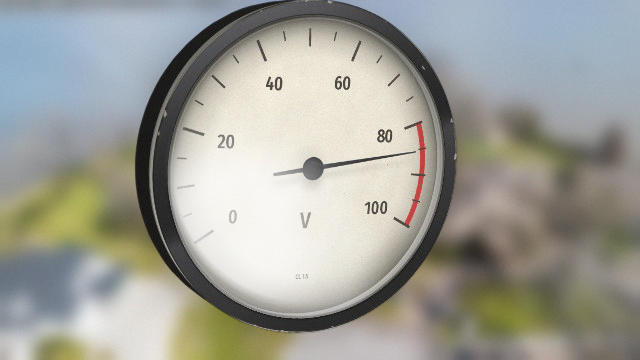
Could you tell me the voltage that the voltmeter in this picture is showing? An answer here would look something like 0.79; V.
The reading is 85; V
